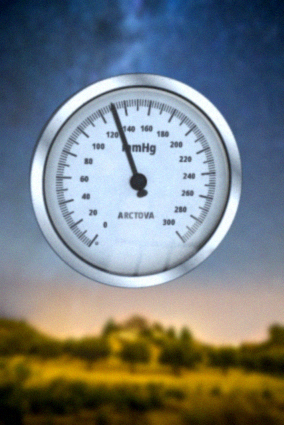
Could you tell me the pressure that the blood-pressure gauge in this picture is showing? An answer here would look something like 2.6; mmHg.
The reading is 130; mmHg
